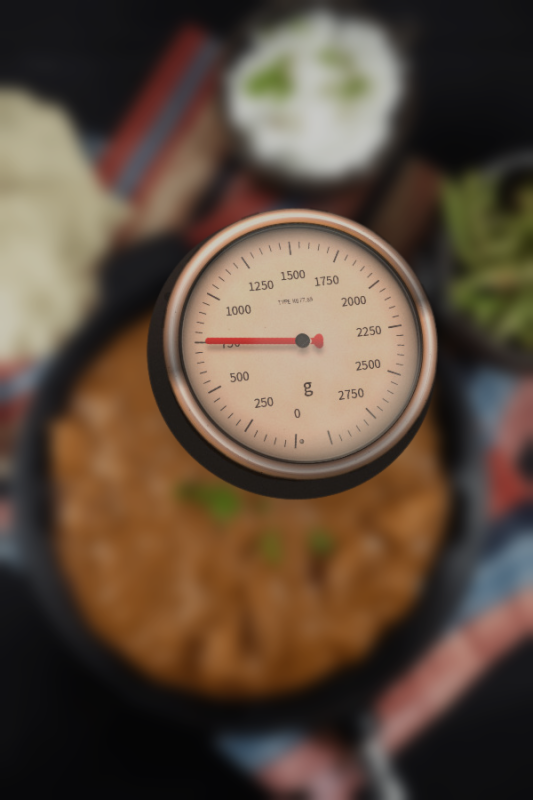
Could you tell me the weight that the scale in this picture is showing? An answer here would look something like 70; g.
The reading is 750; g
